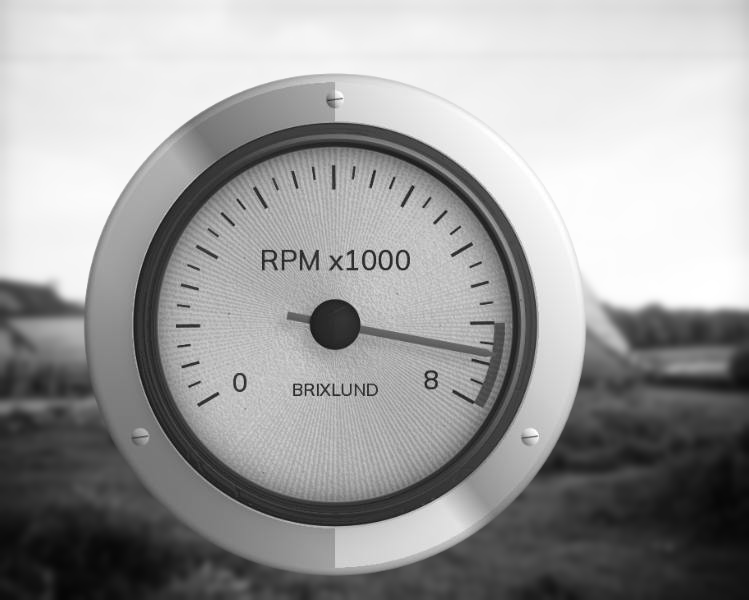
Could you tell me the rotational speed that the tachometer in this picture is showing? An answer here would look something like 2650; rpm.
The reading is 7375; rpm
